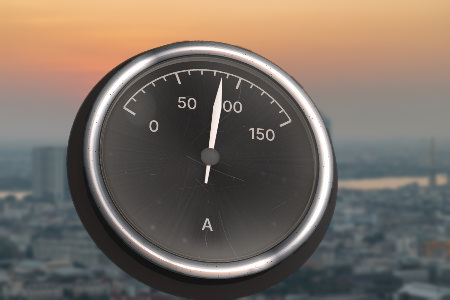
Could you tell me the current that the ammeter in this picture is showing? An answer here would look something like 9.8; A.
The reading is 85; A
